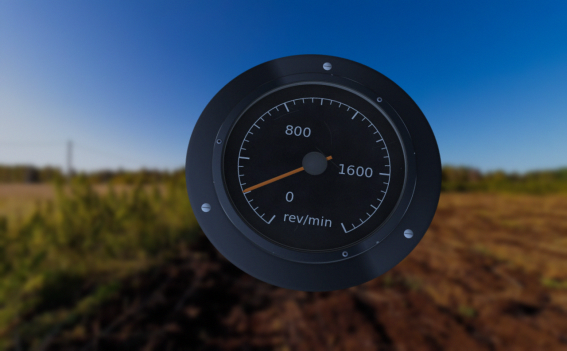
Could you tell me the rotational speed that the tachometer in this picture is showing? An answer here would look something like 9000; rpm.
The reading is 200; rpm
